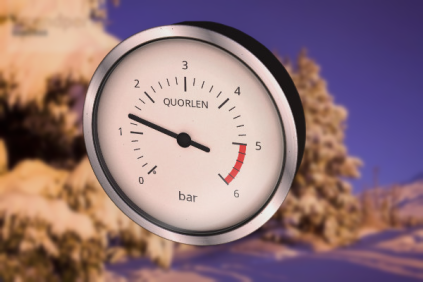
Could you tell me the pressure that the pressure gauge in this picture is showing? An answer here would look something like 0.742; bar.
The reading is 1.4; bar
